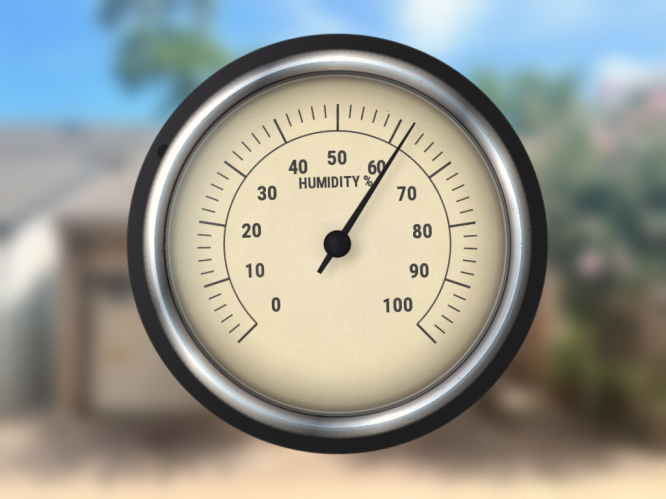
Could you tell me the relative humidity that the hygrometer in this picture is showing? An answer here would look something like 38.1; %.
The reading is 62; %
